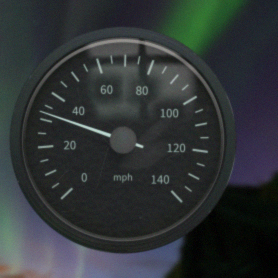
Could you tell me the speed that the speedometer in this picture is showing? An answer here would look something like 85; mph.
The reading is 32.5; mph
